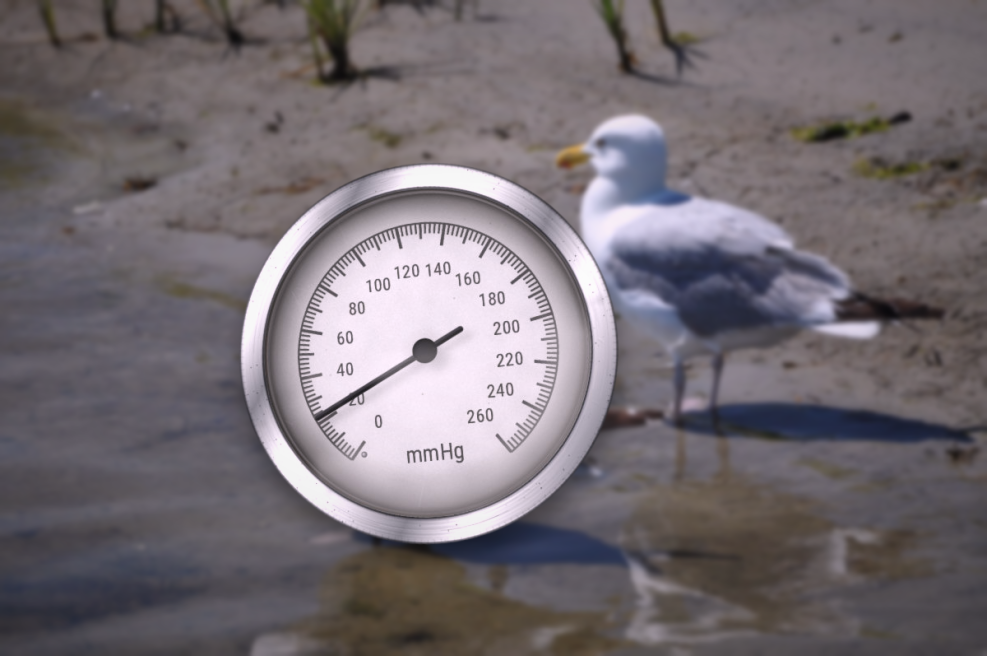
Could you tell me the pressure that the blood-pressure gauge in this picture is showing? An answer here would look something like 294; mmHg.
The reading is 22; mmHg
